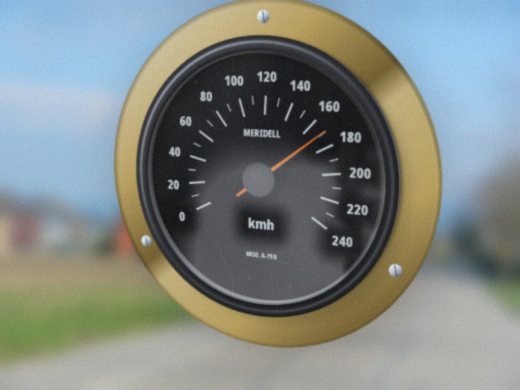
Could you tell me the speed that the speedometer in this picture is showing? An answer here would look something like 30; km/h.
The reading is 170; km/h
